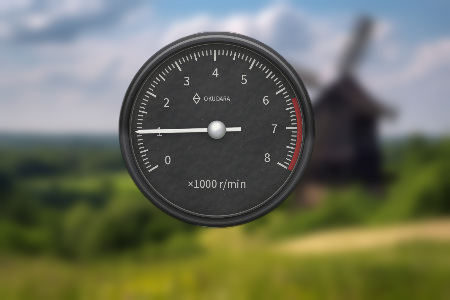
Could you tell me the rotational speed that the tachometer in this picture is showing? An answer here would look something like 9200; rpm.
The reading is 1000; rpm
